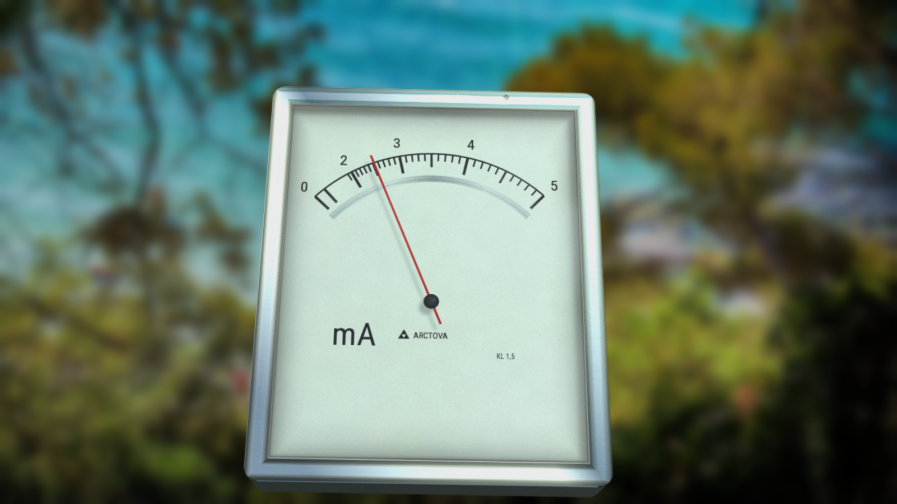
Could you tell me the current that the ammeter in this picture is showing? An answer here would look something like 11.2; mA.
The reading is 2.5; mA
